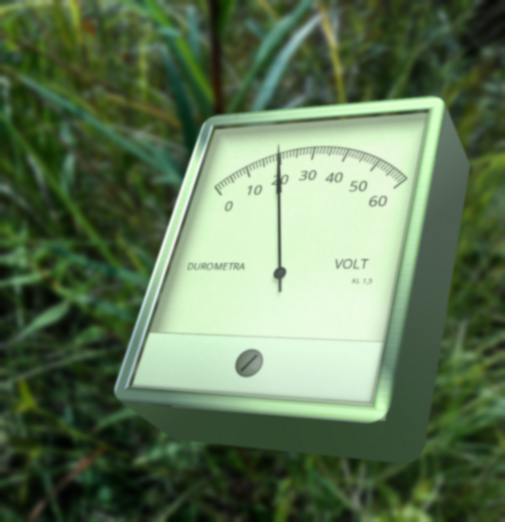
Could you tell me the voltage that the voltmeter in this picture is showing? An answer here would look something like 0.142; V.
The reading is 20; V
